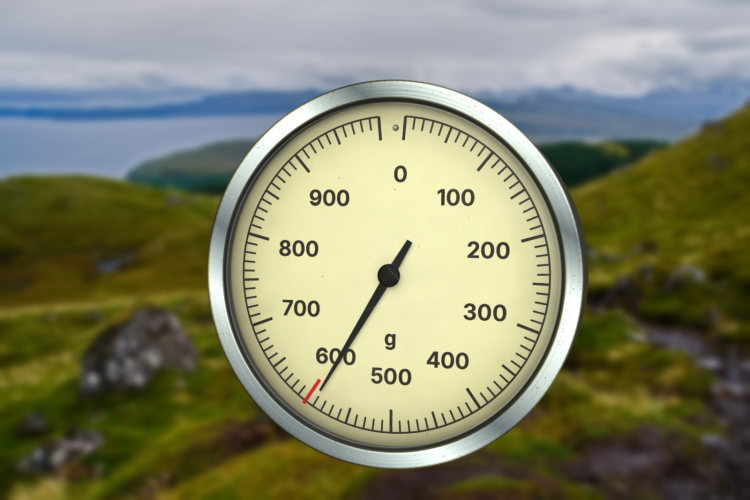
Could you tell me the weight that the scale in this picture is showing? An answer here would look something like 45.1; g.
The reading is 590; g
